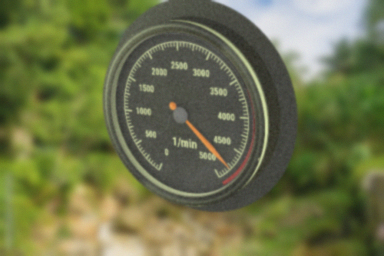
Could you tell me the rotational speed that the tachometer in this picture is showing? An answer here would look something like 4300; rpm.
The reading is 4750; rpm
